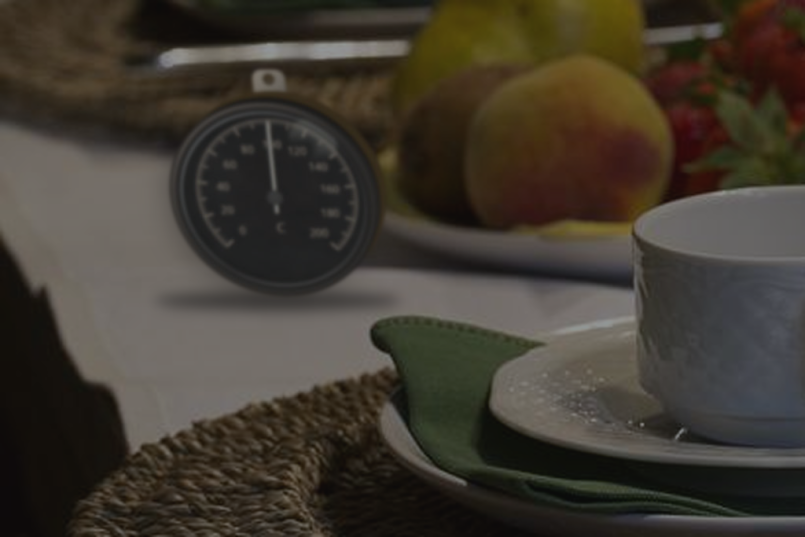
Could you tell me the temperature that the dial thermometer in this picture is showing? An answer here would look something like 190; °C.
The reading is 100; °C
